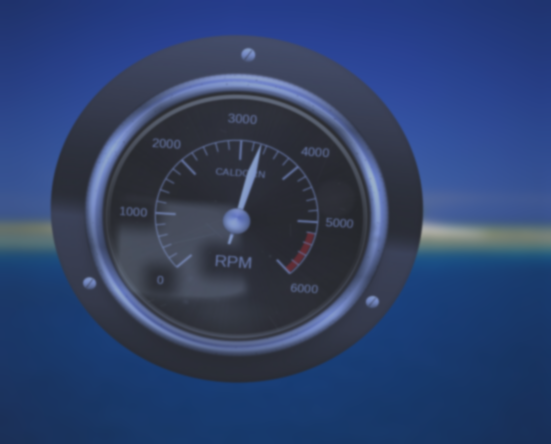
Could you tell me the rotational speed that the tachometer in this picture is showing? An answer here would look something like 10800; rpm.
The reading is 3300; rpm
